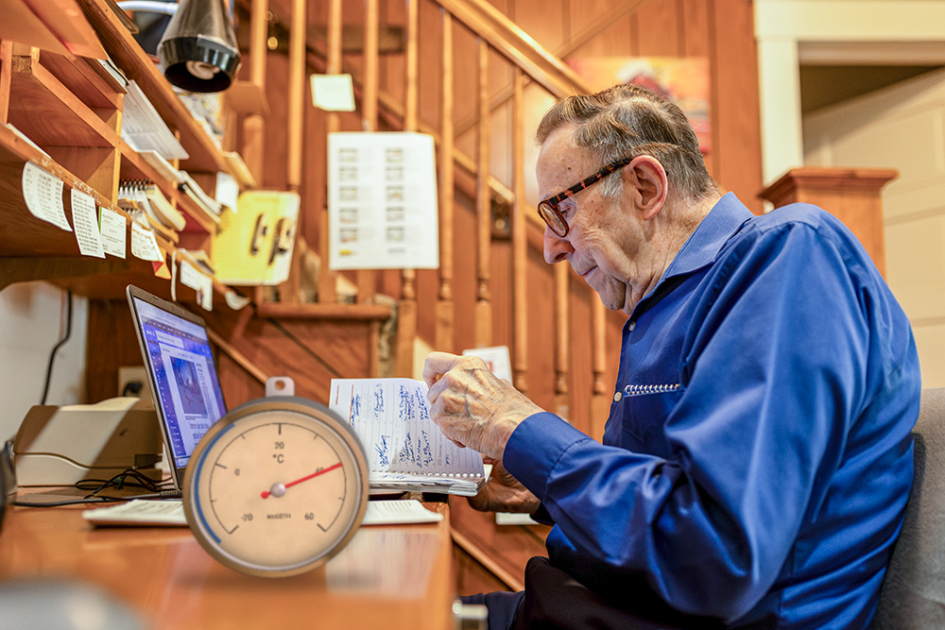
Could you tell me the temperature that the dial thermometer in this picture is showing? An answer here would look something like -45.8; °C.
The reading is 40; °C
